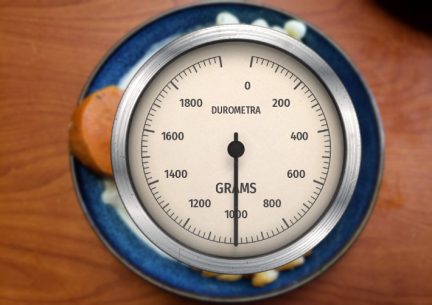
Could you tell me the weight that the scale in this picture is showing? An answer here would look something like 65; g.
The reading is 1000; g
